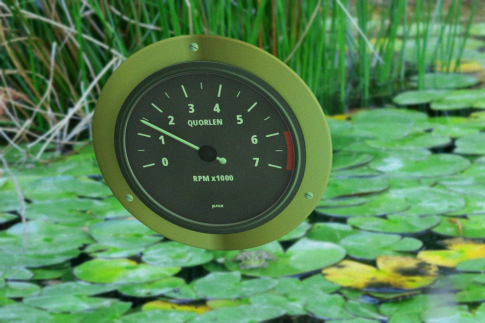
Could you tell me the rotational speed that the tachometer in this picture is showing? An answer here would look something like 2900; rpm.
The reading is 1500; rpm
